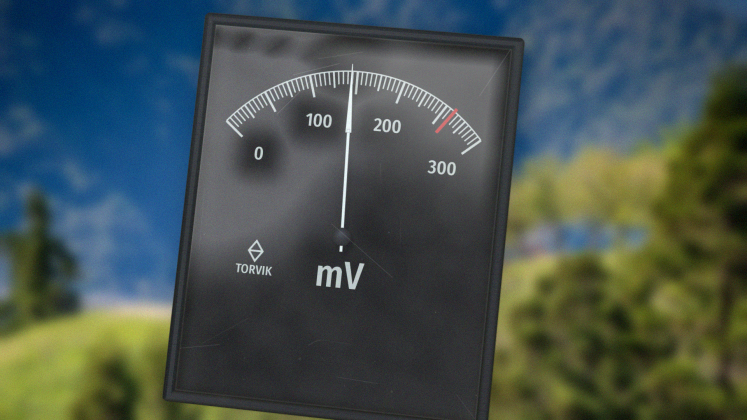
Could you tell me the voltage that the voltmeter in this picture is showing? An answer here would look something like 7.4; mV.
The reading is 145; mV
